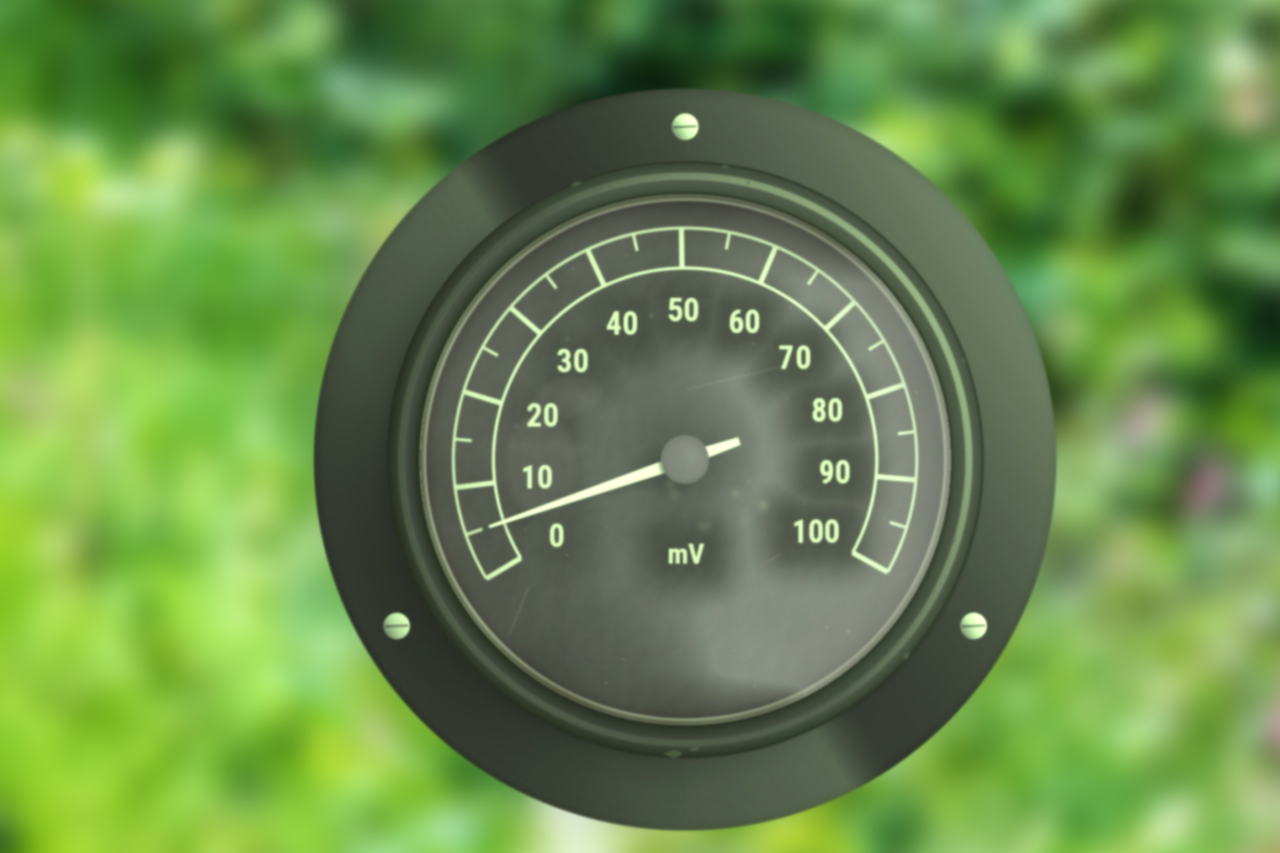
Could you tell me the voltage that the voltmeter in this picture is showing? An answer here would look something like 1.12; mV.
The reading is 5; mV
